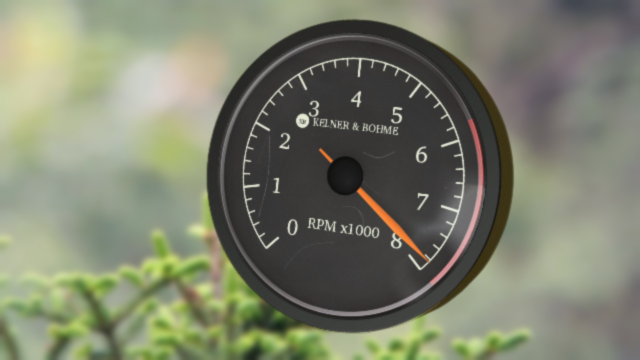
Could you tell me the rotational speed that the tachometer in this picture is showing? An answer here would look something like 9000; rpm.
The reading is 7800; rpm
